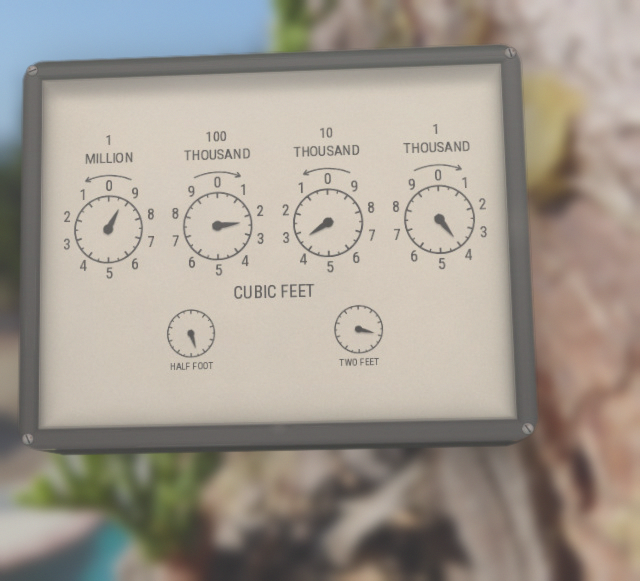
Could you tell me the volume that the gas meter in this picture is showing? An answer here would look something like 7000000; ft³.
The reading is 923400; ft³
